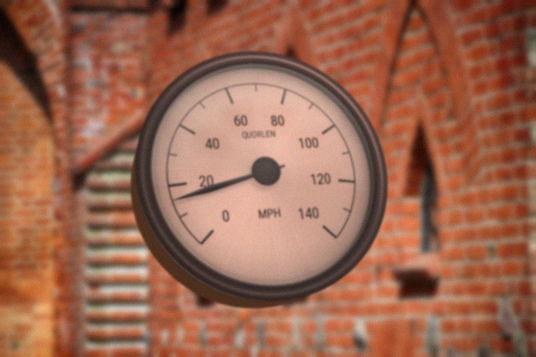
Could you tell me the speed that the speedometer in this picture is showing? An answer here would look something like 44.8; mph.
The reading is 15; mph
